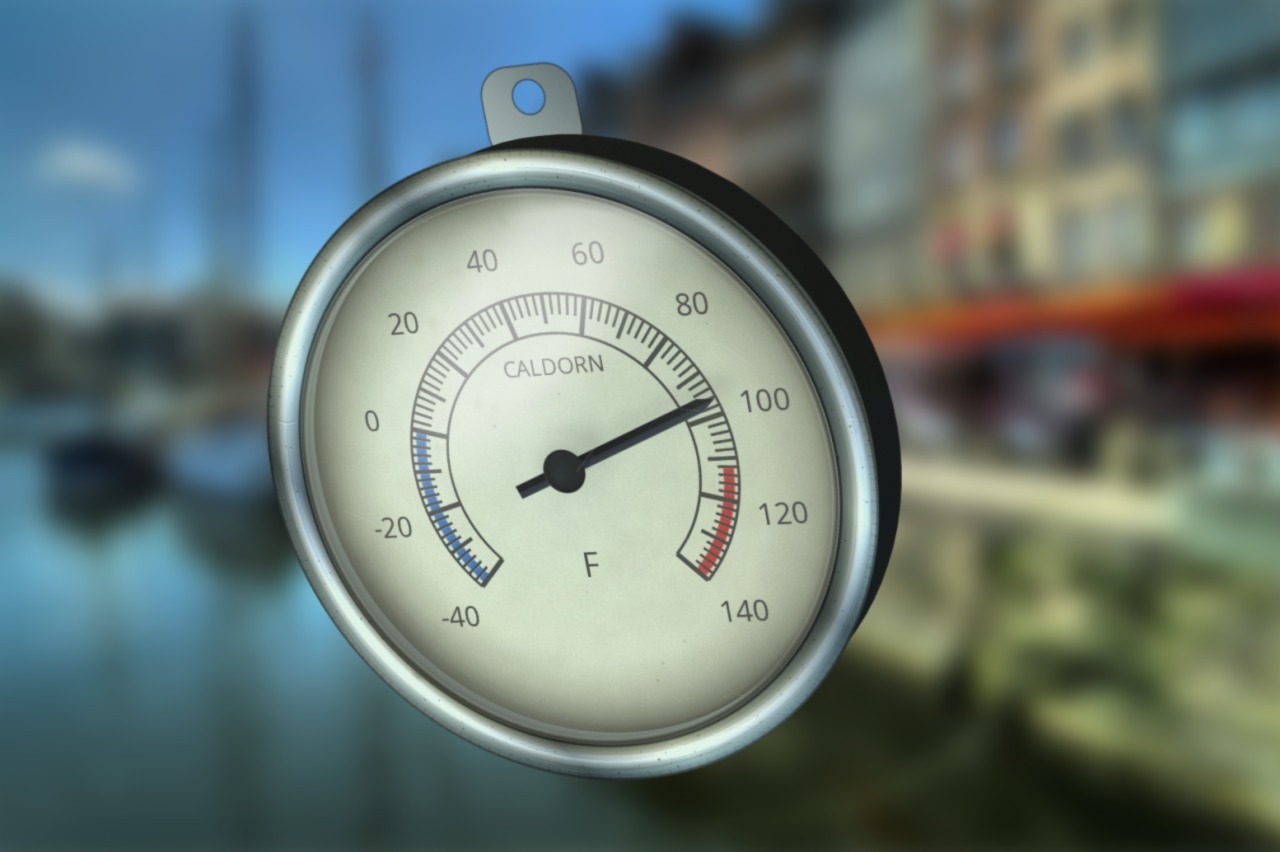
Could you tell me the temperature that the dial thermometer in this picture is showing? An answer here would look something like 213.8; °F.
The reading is 96; °F
